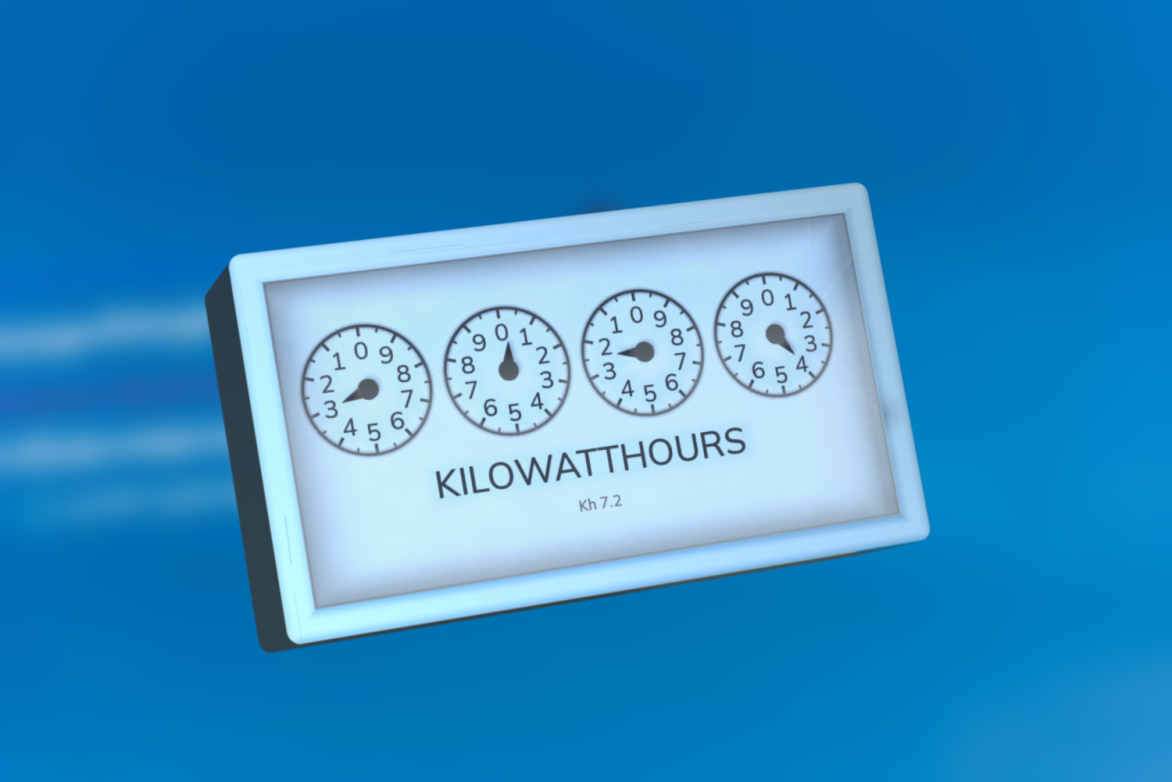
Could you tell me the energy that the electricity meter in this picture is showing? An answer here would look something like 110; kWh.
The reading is 3024; kWh
